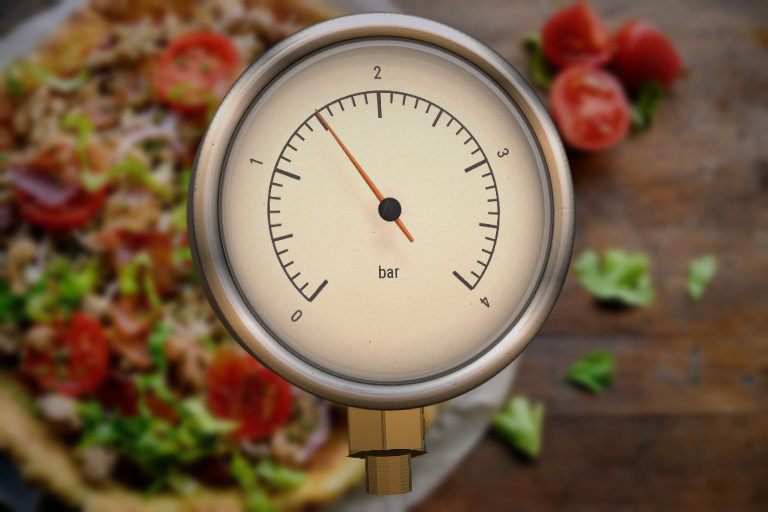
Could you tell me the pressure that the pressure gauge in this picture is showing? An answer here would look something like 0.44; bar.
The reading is 1.5; bar
